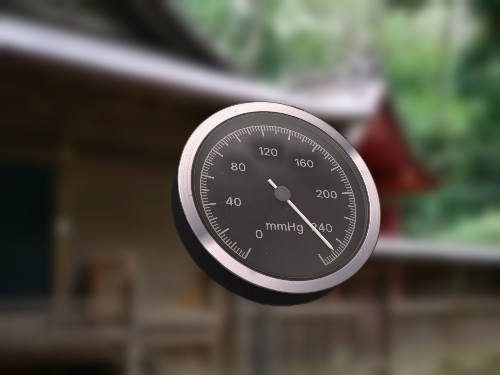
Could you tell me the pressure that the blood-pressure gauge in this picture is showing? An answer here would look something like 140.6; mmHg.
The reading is 250; mmHg
